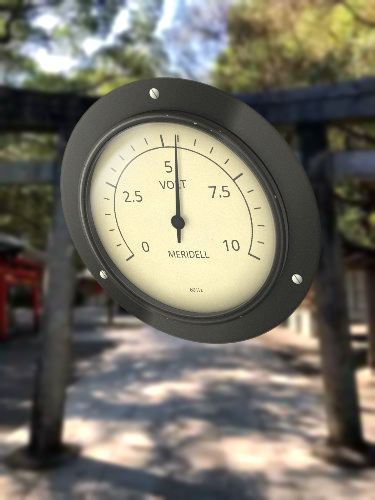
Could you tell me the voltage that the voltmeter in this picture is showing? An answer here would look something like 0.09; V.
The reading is 5.5; V
